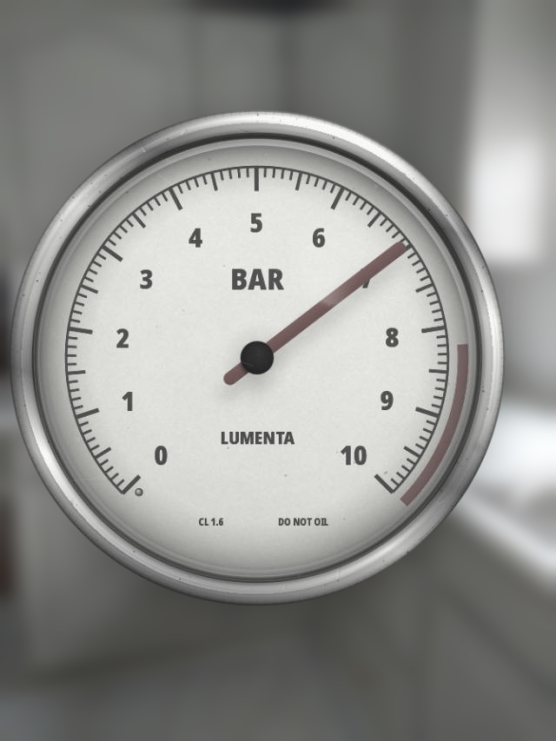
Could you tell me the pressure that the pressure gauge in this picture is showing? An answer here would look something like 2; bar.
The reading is 6.95; bar
